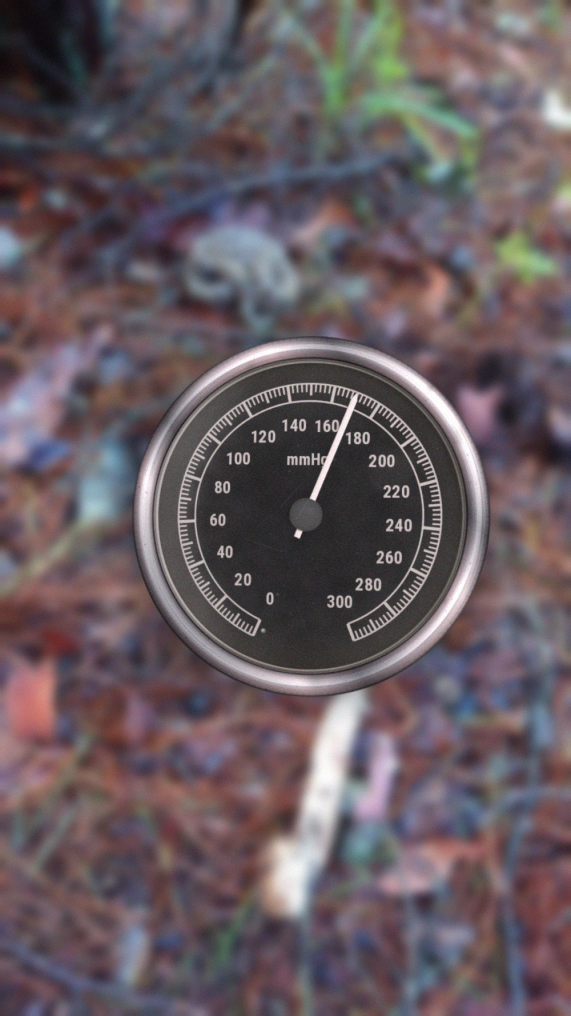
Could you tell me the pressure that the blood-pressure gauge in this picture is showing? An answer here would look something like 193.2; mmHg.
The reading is 170; mmHg
